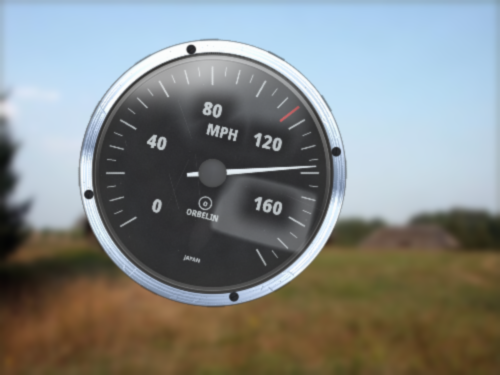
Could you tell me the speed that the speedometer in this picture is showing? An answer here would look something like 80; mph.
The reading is 137.5; mph
